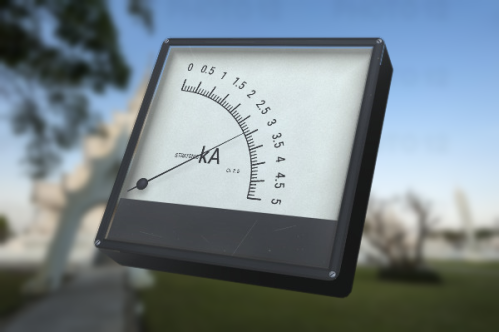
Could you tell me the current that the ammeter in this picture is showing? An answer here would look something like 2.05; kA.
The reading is 3; kA
